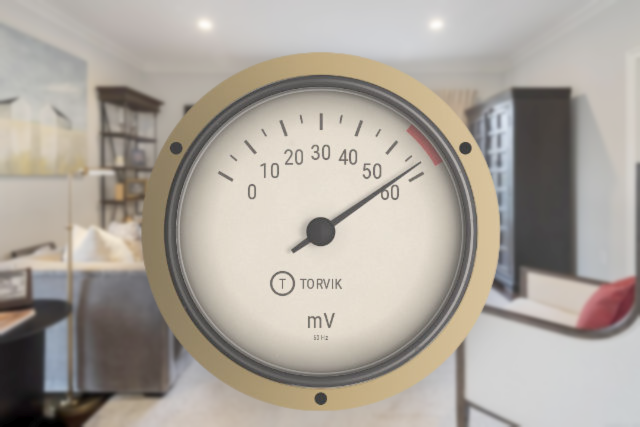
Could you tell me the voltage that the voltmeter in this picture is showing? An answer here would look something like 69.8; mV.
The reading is 57.5; mV
